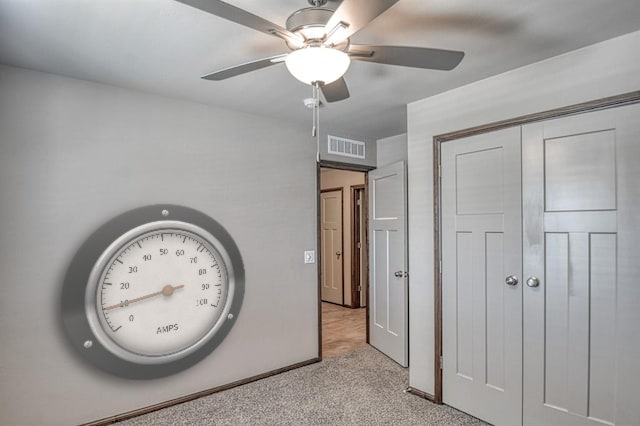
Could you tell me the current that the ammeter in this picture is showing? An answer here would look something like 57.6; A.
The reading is 10; A
